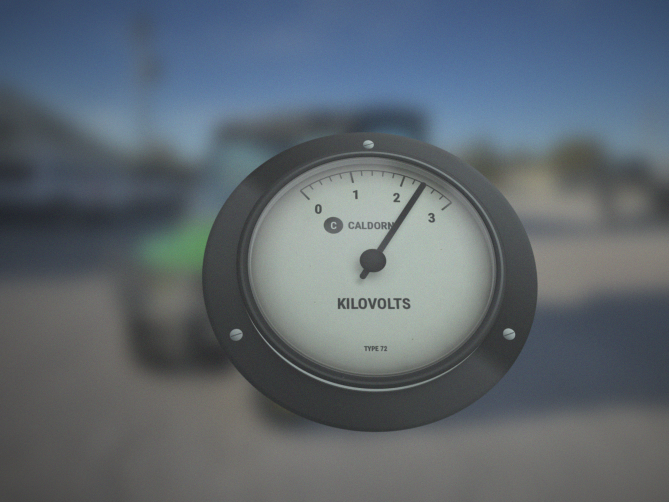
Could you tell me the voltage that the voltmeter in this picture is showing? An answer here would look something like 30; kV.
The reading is 2.4; kV
